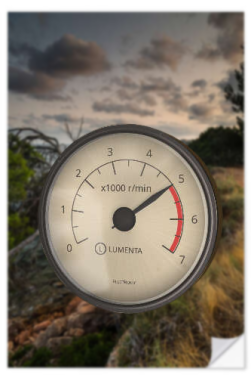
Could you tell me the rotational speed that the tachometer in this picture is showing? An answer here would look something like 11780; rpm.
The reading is 5000; rpm
